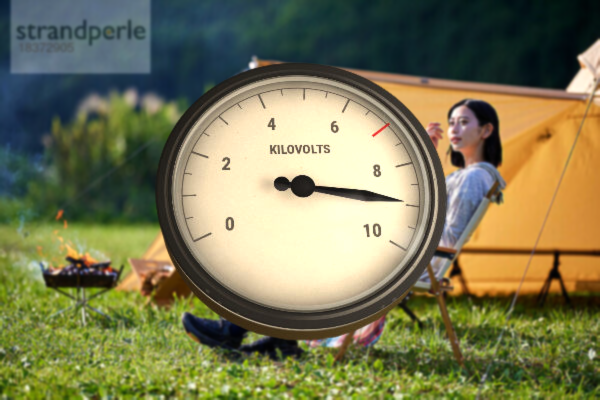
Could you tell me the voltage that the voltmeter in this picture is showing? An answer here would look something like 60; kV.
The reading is 9; kV
